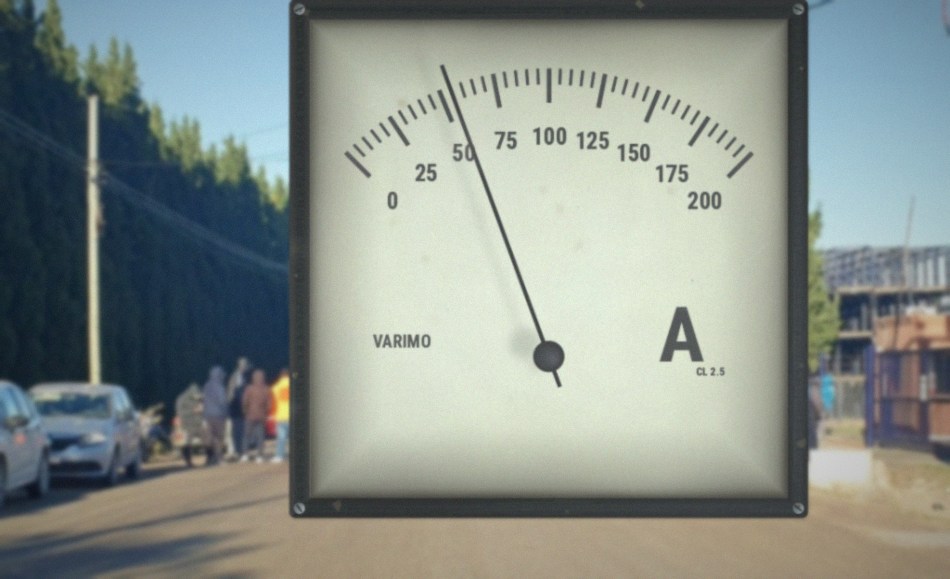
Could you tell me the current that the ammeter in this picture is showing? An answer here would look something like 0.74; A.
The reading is 55; A
